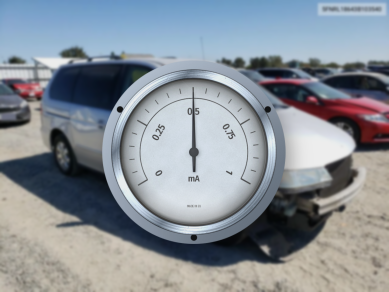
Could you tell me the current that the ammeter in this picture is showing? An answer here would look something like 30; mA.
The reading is 0.5; mA
